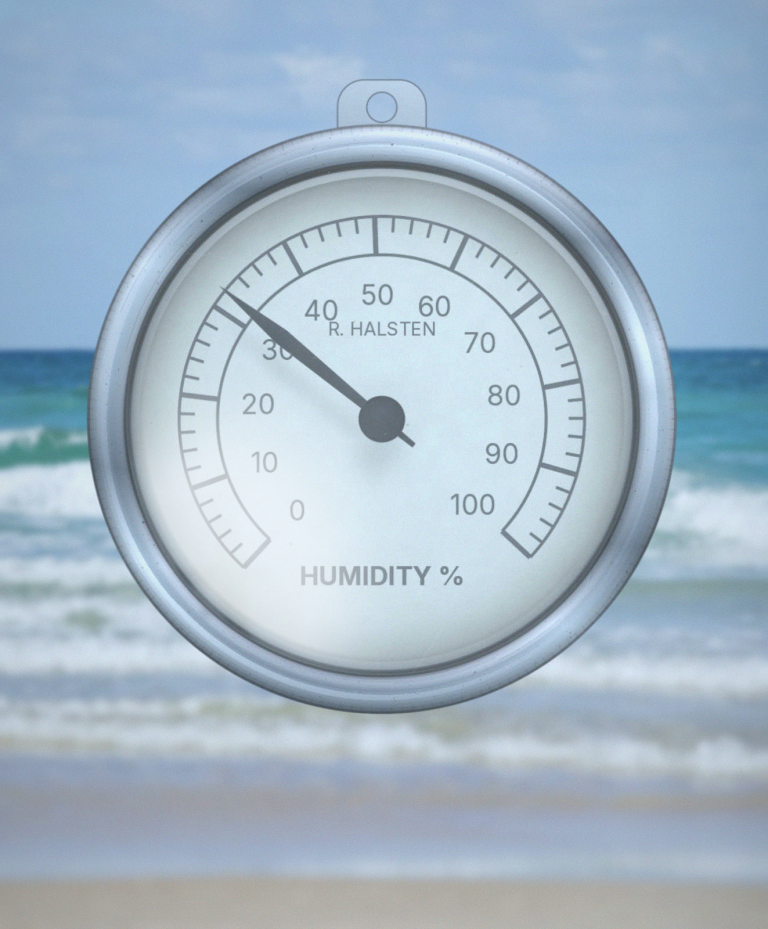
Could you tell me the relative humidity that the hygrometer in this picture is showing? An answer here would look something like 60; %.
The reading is 32; %
